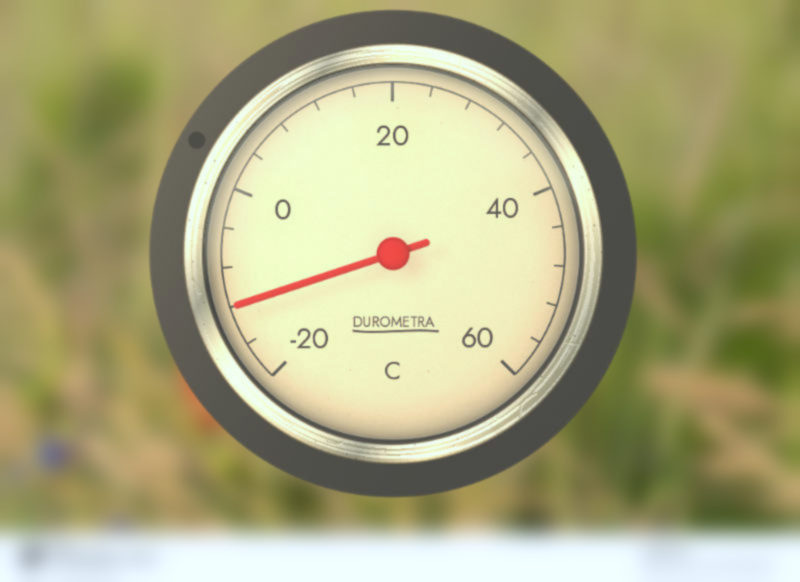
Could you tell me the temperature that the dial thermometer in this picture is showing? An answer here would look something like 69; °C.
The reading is -12; °C
